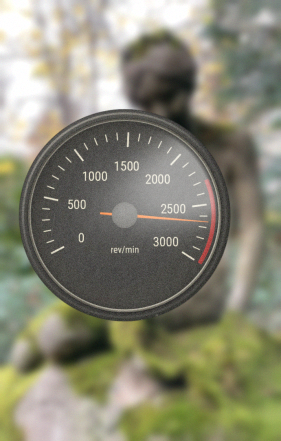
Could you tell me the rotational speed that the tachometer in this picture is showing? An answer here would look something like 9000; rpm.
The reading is 2650; rpm
